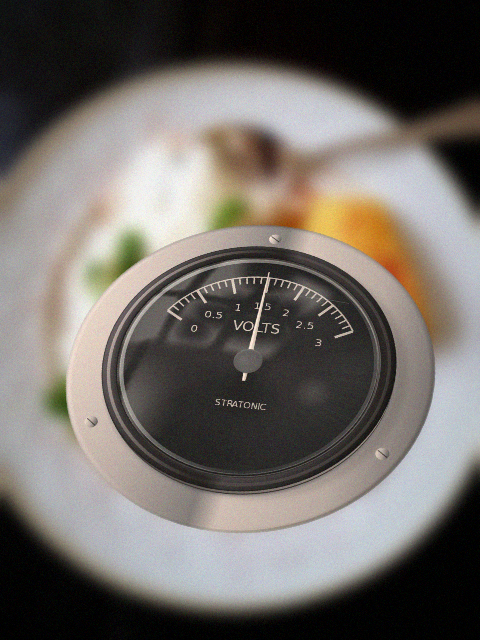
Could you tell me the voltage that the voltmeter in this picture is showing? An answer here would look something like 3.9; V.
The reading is 1.5; V
